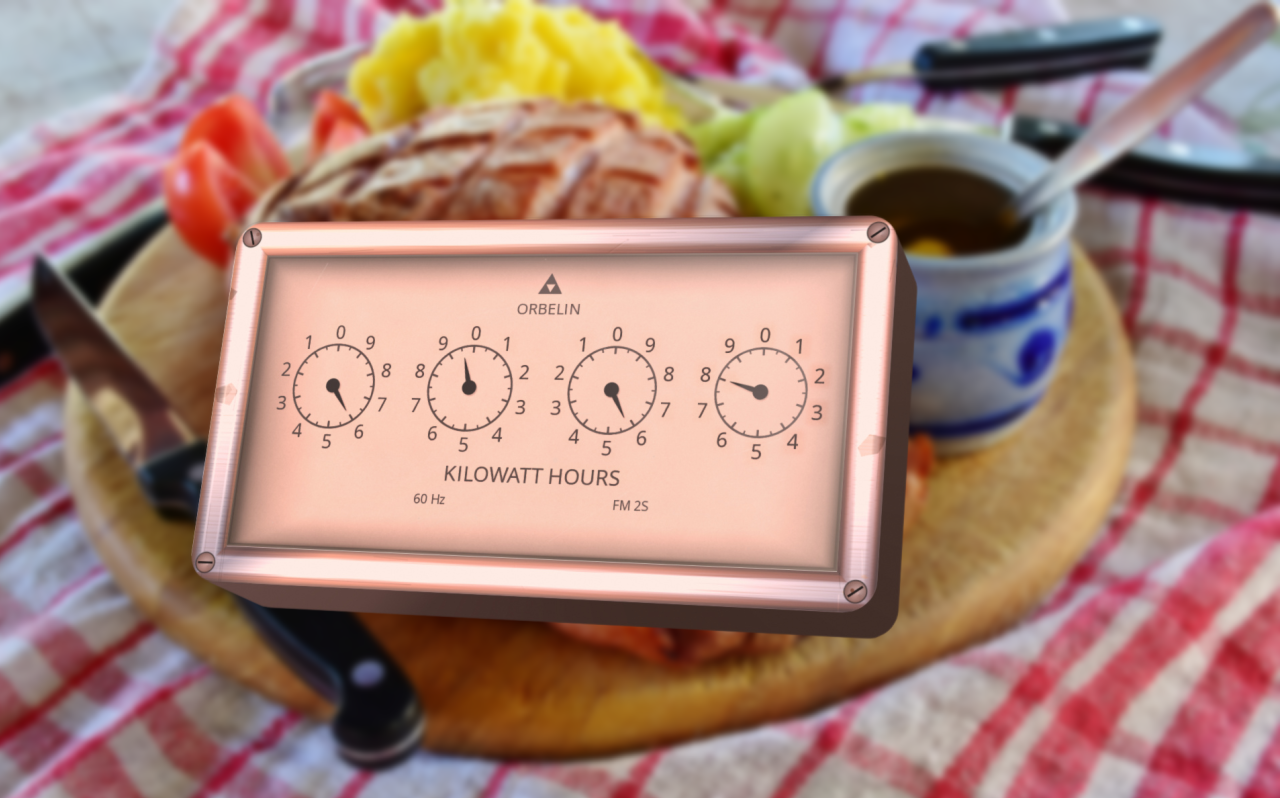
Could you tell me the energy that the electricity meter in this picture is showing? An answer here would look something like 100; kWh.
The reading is 5958; kWh
